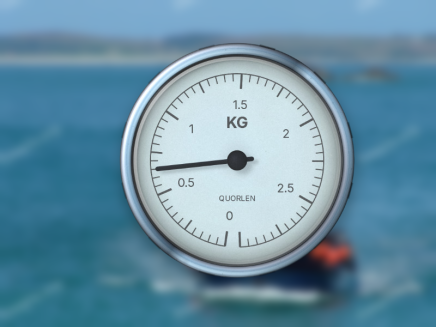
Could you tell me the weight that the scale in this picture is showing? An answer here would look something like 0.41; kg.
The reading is 0.65; kg
